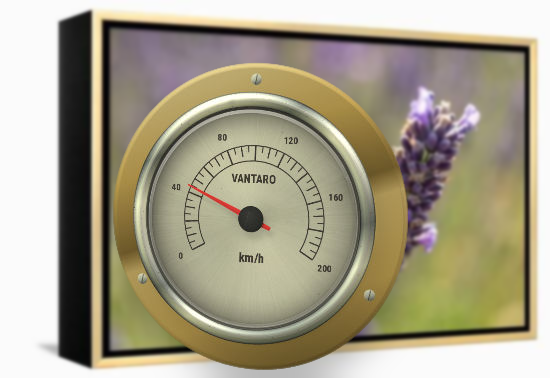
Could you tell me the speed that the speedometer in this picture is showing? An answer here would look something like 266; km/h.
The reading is 45; km/h
